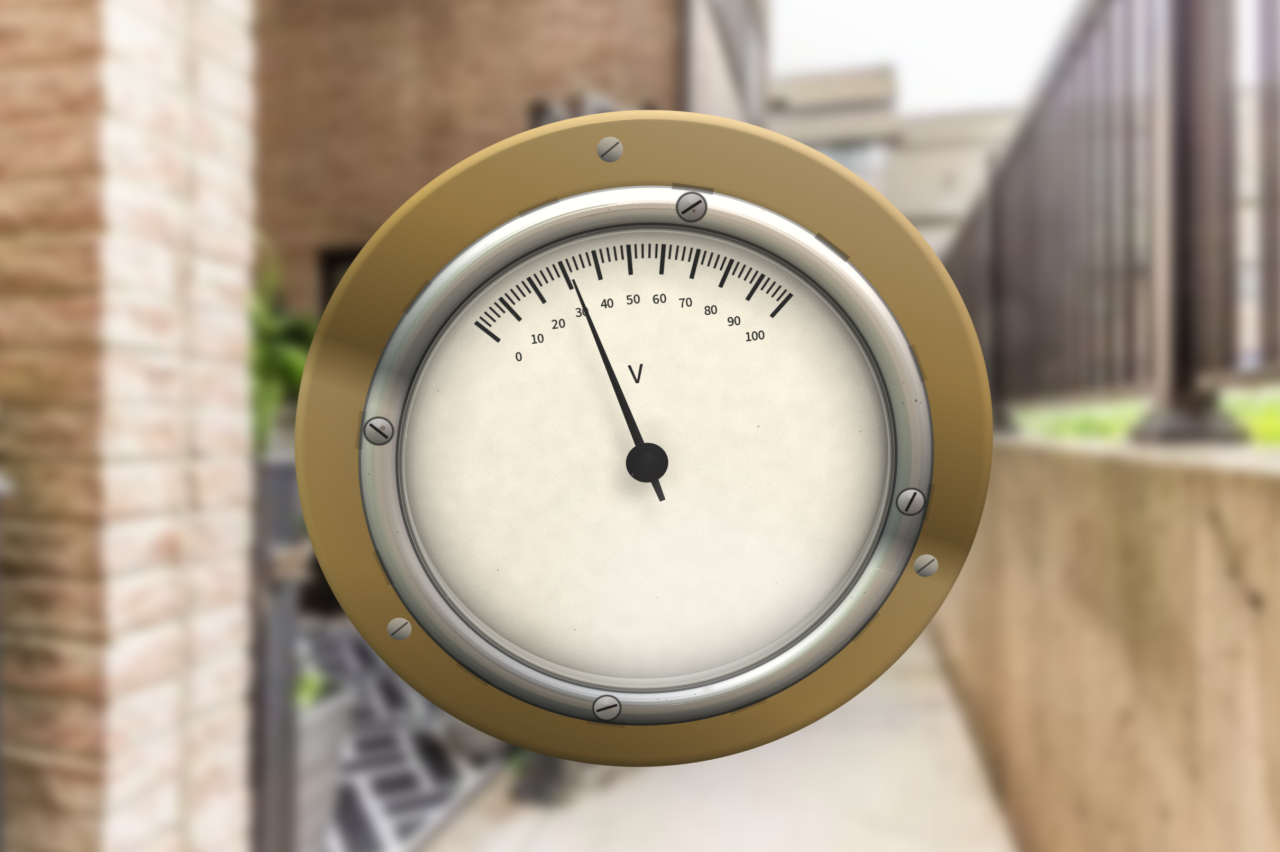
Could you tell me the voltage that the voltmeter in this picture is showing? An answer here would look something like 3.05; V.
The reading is 32; V
